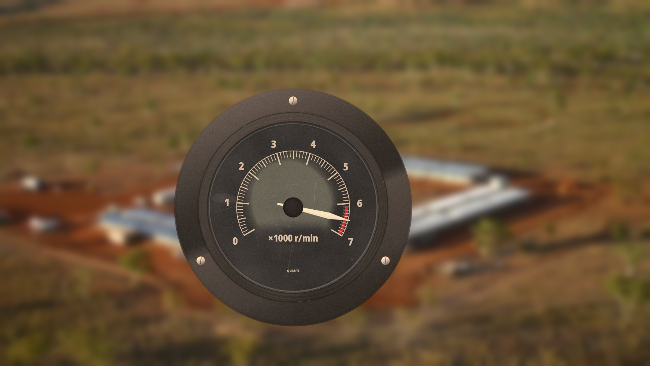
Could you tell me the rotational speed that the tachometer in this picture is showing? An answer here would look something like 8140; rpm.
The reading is 6500; rpm
